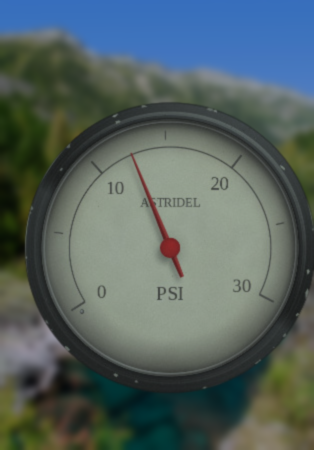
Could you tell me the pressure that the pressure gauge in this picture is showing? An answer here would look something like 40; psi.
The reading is 12.5; psi
